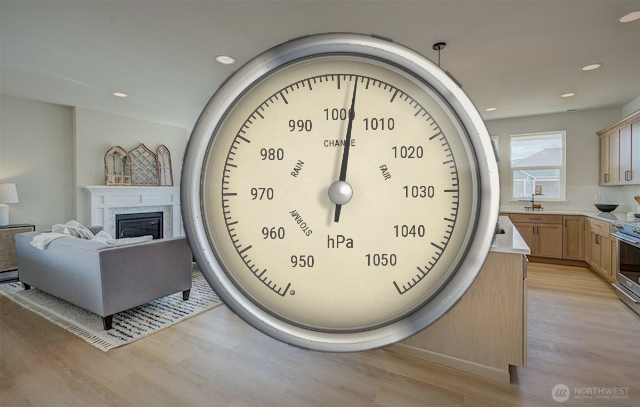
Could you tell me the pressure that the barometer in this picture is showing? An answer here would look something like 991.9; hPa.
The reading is 1003; hPa
